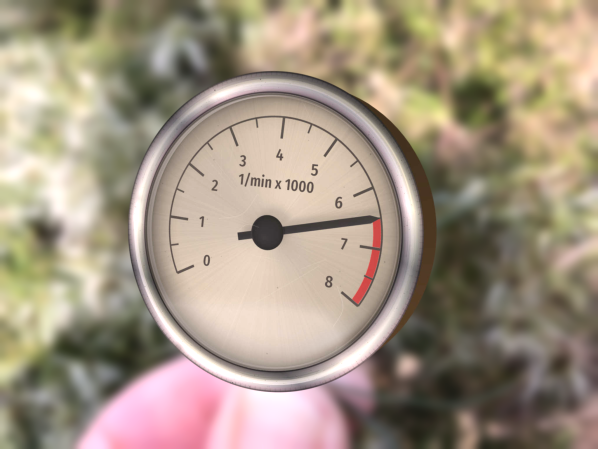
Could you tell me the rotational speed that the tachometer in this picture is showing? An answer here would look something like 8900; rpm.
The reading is 6500; rpm
